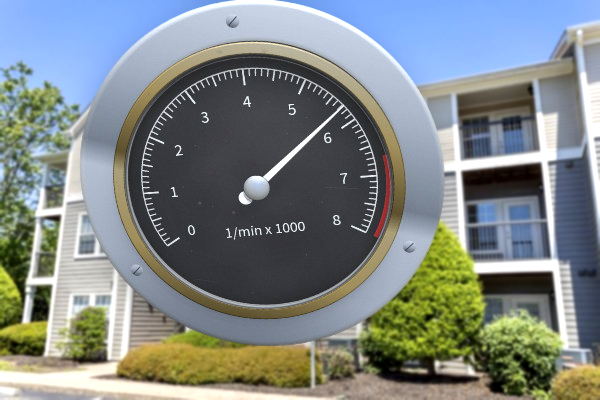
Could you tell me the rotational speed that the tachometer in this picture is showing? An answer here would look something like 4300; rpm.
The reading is 5700; rpm
